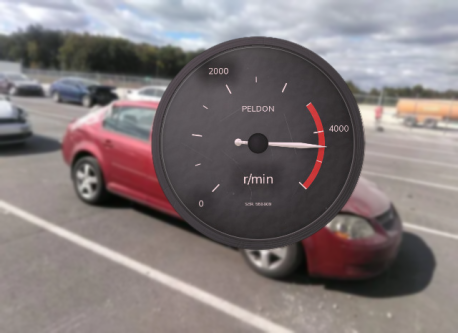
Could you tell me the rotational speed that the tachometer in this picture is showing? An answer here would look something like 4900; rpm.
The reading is 4250; rpm
